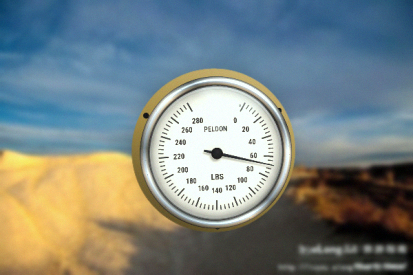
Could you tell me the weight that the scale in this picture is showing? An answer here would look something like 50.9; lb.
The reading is 68; lb
